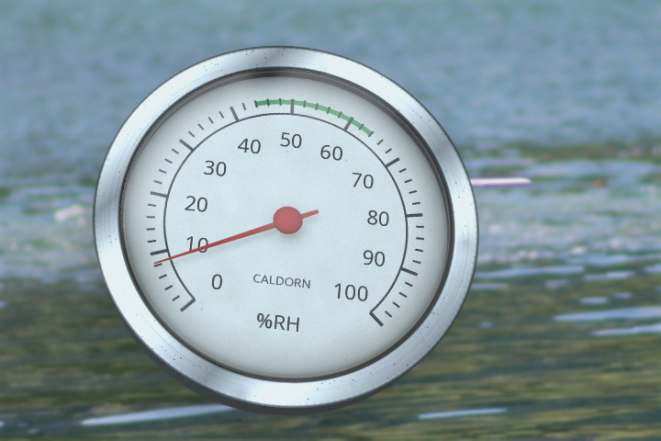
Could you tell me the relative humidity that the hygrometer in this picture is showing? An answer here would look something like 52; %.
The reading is 8; %
